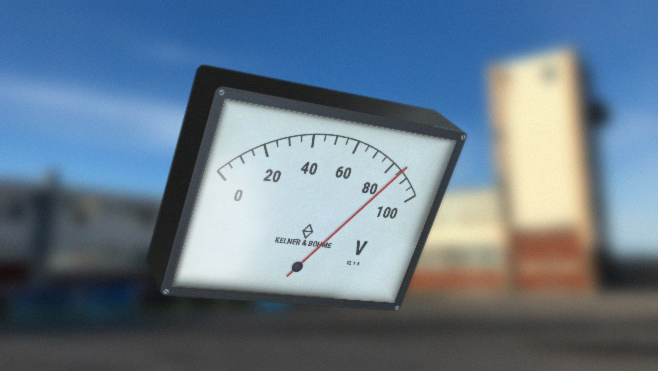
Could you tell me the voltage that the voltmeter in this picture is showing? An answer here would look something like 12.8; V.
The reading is 85; V
